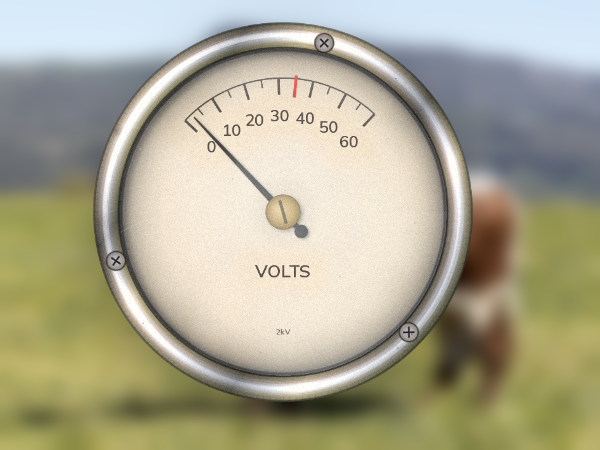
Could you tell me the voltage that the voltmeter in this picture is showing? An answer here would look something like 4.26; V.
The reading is 2.5; V
